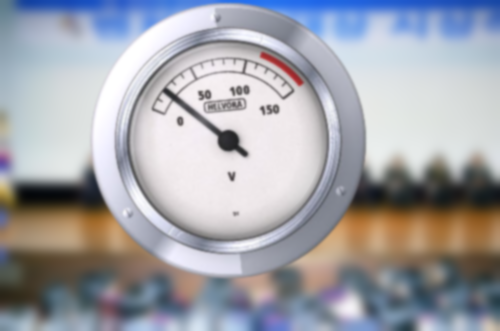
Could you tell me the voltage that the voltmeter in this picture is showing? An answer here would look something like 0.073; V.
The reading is 20; V
